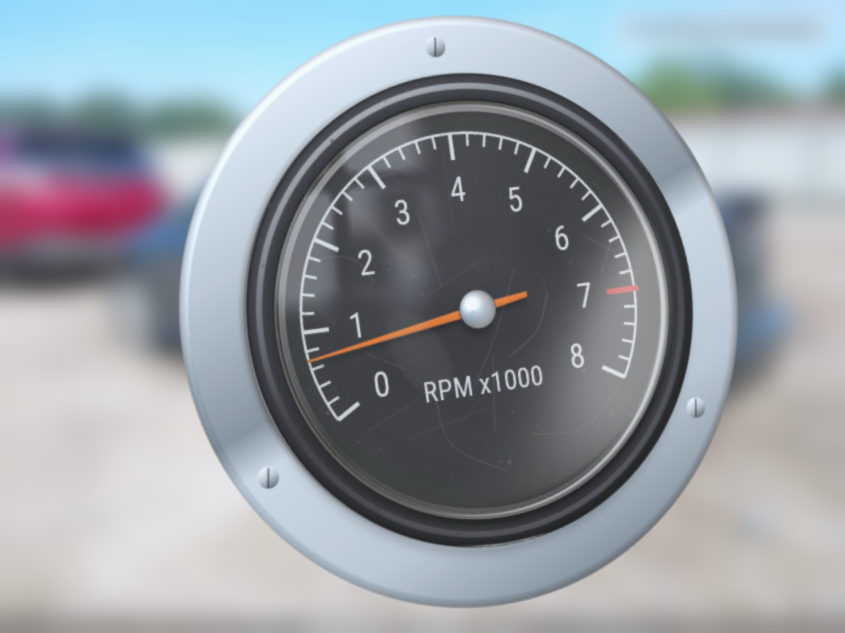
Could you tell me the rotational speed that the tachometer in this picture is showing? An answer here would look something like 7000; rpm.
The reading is 700; rpm
